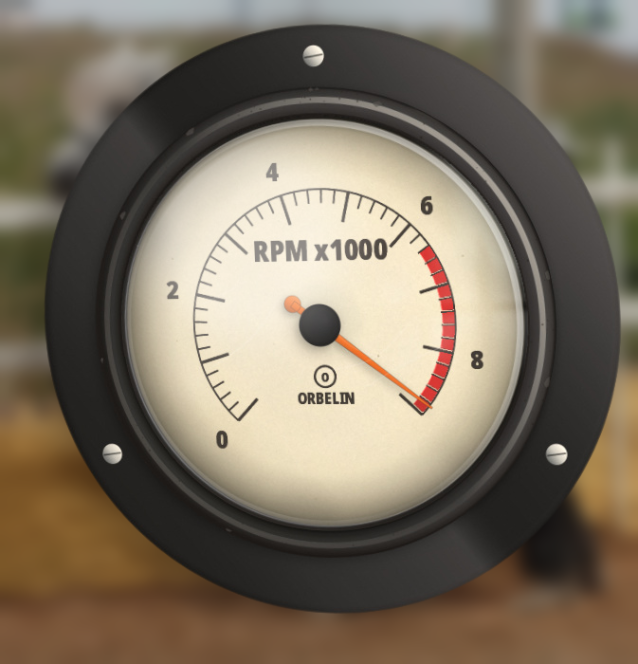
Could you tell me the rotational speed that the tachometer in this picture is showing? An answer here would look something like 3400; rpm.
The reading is 8800; rpm
